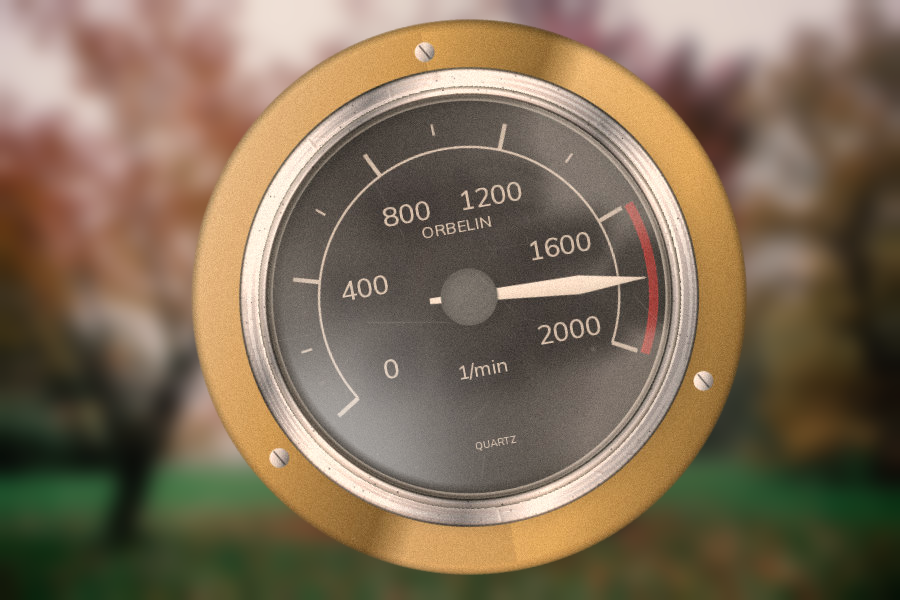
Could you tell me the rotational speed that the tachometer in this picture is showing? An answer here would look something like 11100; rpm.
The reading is 1800; rpm
